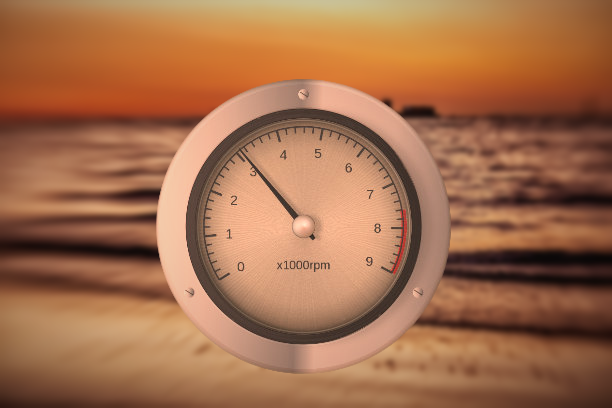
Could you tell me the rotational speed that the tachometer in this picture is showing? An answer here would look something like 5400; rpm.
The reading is 3100; rpm
